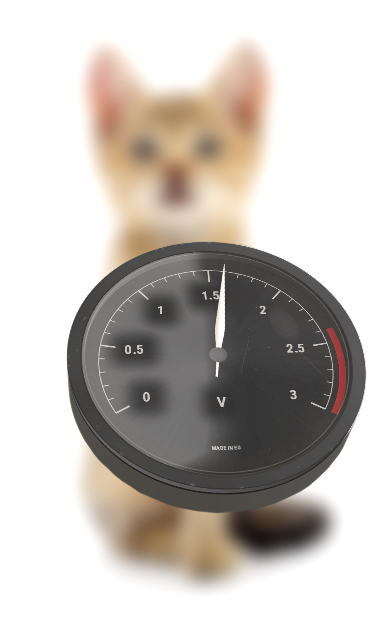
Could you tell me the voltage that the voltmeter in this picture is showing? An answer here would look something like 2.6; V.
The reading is 1.6; V
